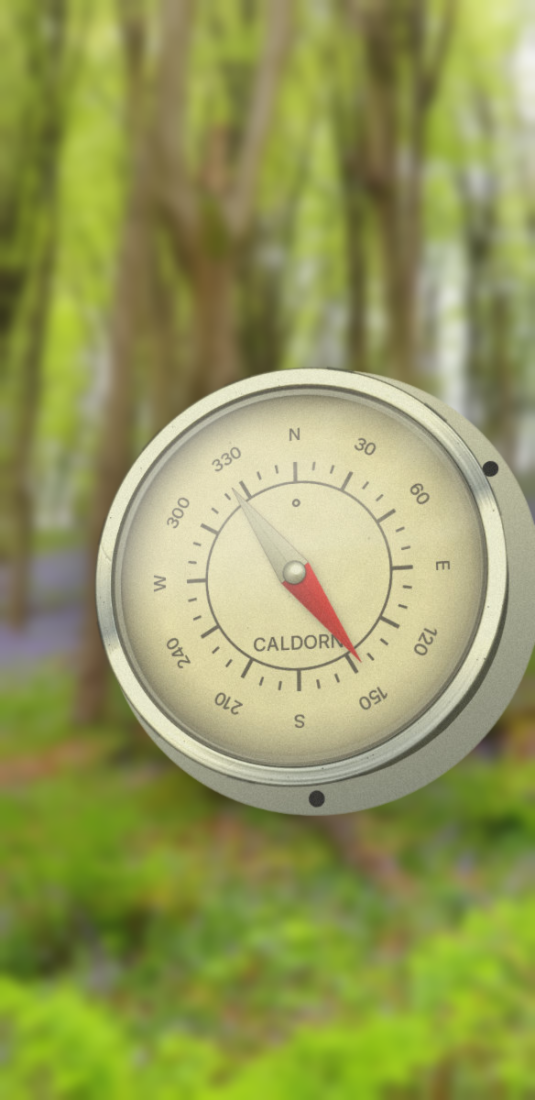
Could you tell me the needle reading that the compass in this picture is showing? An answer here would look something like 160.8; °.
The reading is 145; °
